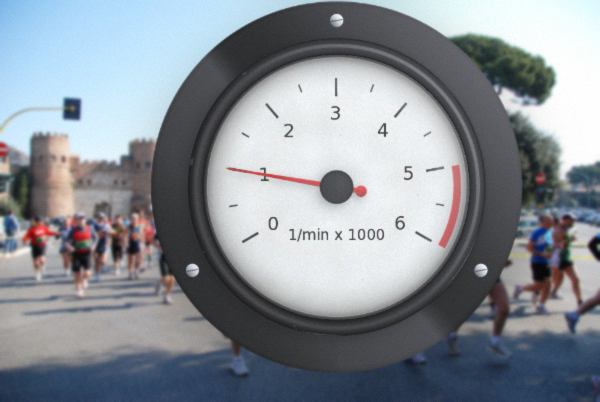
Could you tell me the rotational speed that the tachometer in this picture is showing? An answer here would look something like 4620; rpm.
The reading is 1000; rpm
